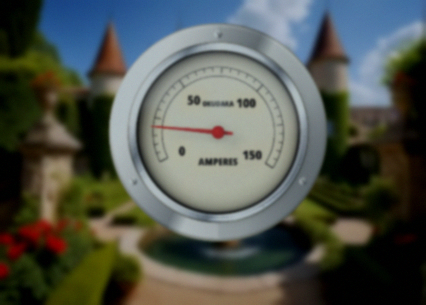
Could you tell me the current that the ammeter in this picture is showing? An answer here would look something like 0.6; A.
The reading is 20; A
